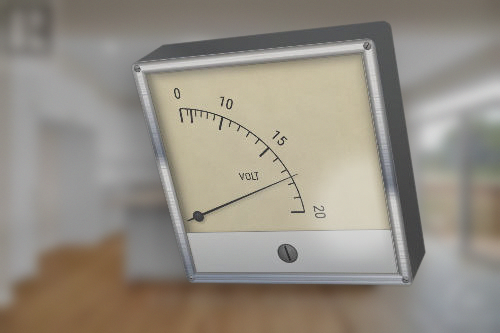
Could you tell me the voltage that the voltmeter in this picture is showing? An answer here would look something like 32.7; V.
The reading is 17.5; V
